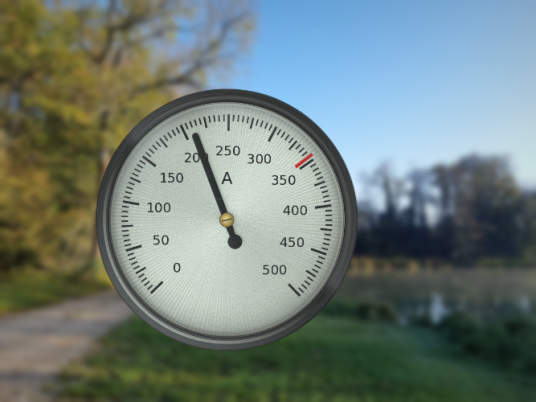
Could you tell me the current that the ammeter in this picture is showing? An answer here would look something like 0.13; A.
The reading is 210; A
